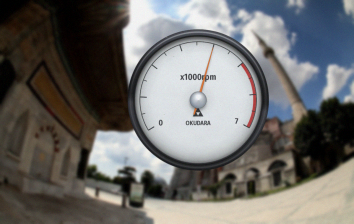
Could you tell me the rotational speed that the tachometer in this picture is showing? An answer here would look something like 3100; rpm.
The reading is 4000; rpm
